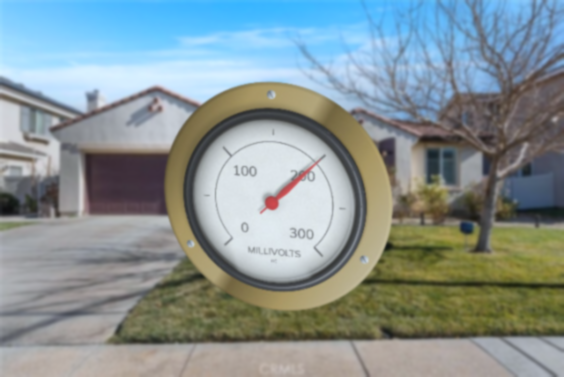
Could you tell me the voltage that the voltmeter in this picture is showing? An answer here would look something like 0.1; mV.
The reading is 200; mV
